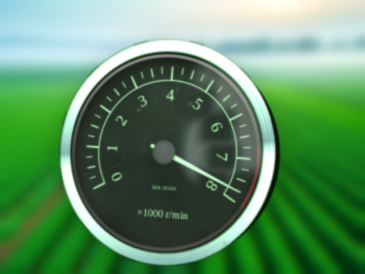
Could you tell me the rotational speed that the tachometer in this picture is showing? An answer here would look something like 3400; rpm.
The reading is 7750; rpm
